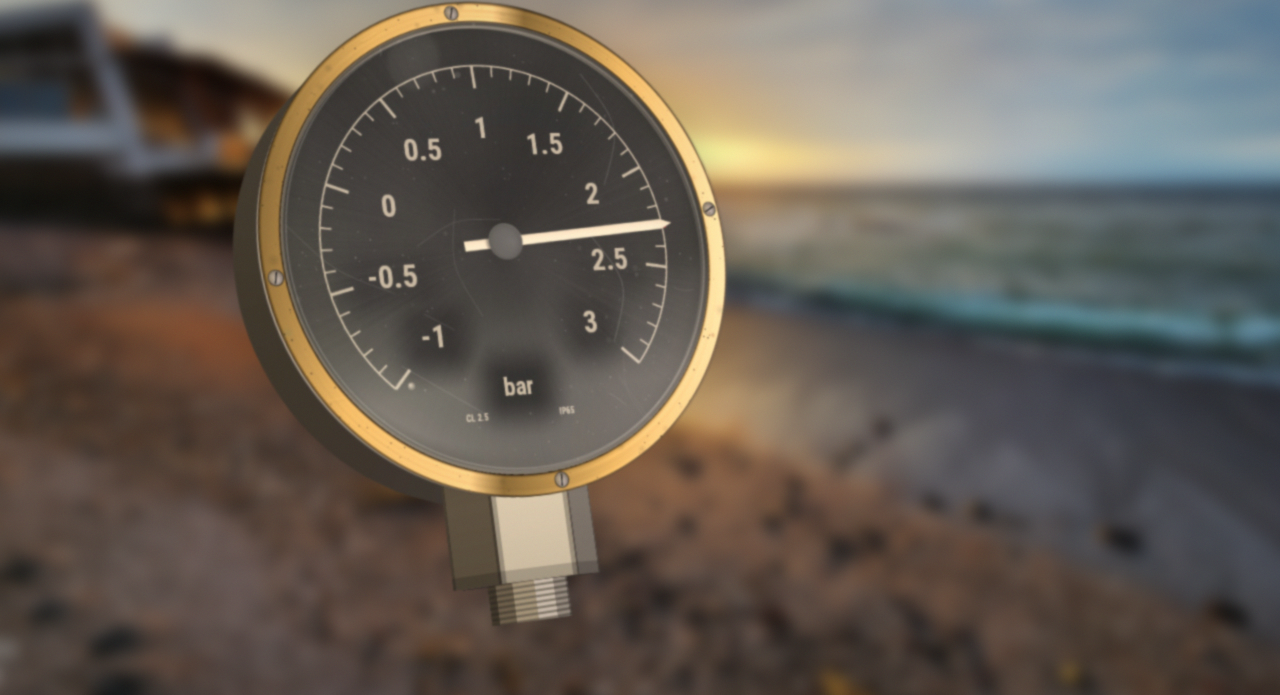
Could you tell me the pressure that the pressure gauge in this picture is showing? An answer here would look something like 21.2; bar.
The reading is 2.3; bar
